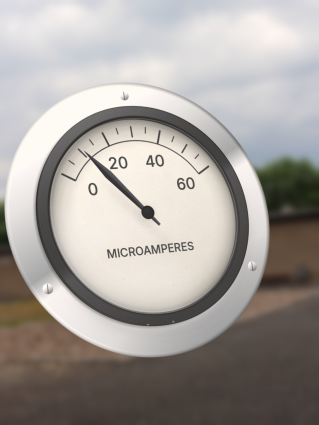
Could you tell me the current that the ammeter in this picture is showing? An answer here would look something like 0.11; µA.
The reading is 10; µA
